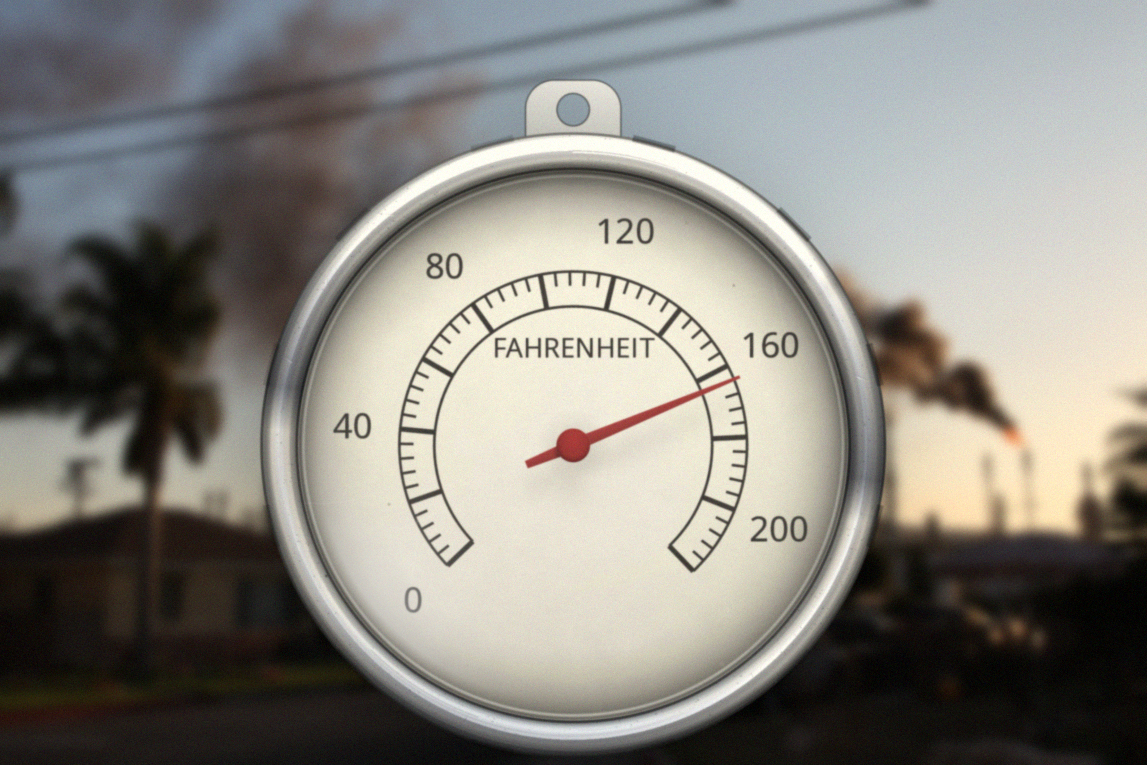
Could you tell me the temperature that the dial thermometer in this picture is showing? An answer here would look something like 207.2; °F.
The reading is 164; °F
